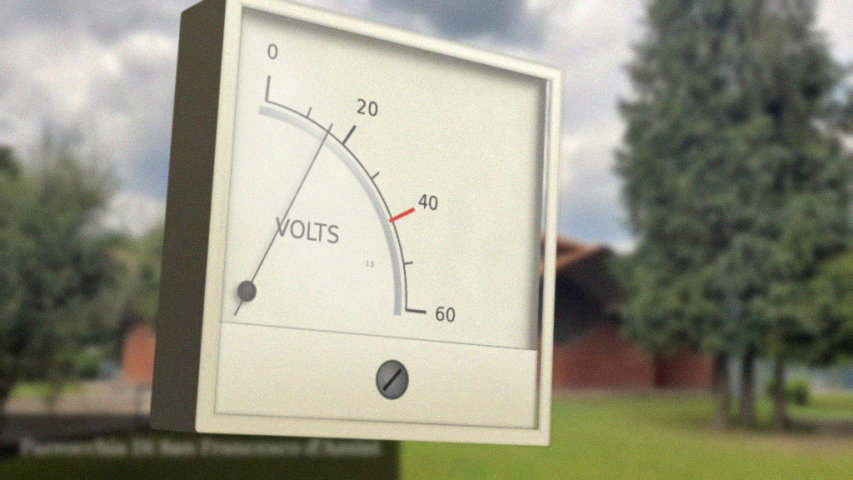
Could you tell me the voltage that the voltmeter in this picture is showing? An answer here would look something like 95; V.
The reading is 15; V
